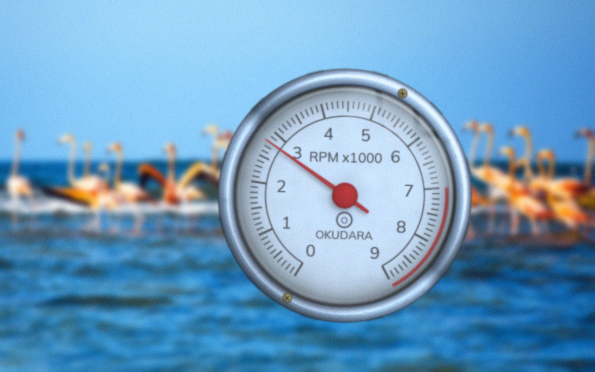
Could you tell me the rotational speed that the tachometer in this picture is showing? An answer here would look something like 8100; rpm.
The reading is 2800; rpm
